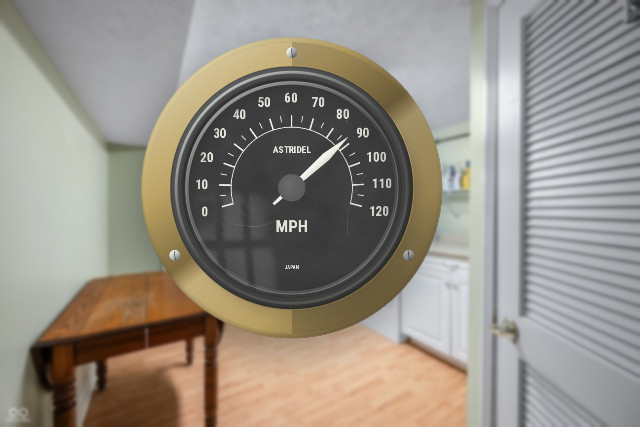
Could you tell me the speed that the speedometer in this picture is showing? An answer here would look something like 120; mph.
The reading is 87.5; mph
